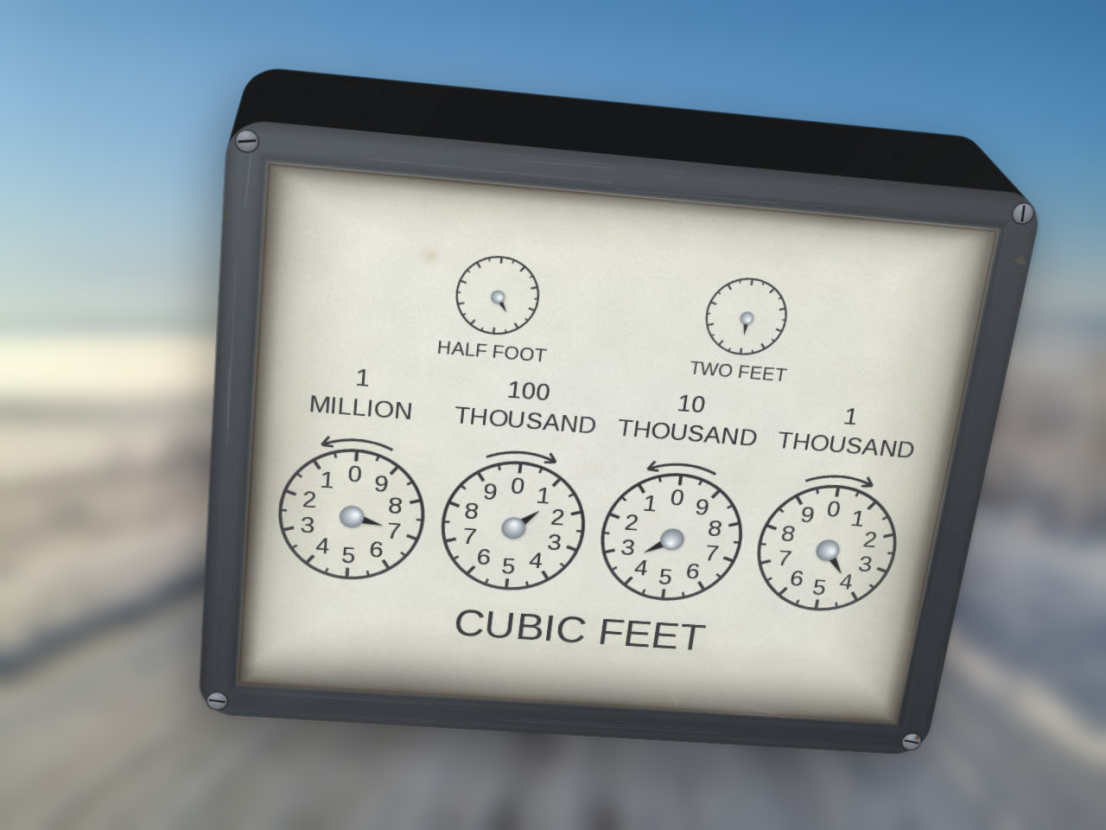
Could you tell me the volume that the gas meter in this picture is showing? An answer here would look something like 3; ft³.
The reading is 713400; ft³
